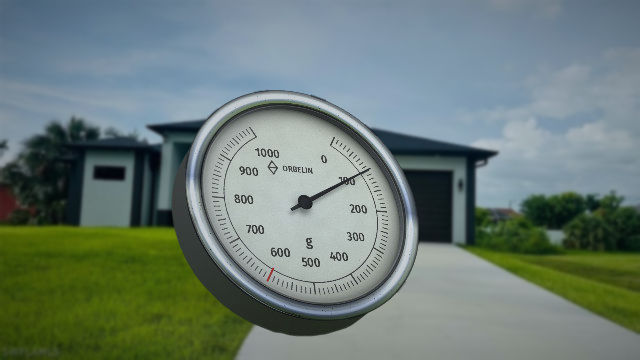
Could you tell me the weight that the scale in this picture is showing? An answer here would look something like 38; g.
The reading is 100; g
